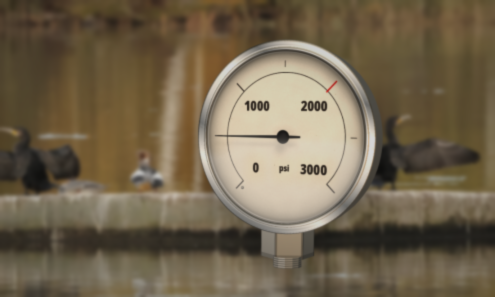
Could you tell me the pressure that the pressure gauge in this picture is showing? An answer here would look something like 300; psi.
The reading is 500; psi
